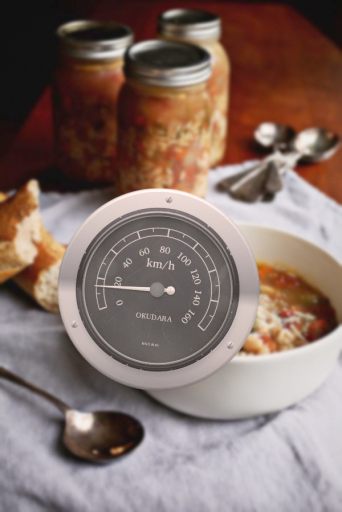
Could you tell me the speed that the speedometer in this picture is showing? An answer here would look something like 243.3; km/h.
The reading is 15; km/h
